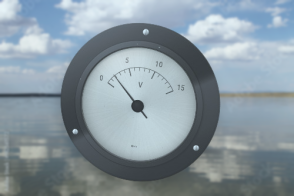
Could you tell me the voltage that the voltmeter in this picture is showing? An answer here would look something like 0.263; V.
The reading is 2; V
